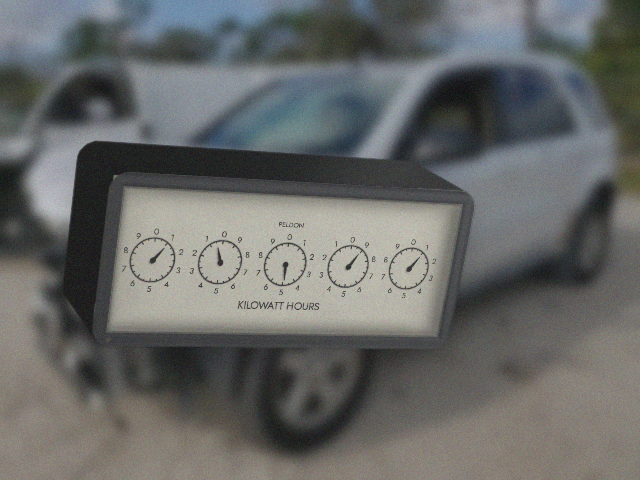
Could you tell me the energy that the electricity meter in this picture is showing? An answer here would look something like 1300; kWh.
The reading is 10491; kWh
